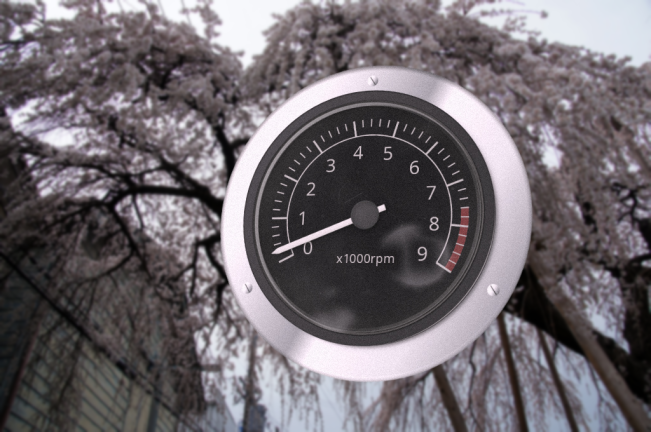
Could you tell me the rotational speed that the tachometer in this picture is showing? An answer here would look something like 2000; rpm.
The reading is 200; rpm
